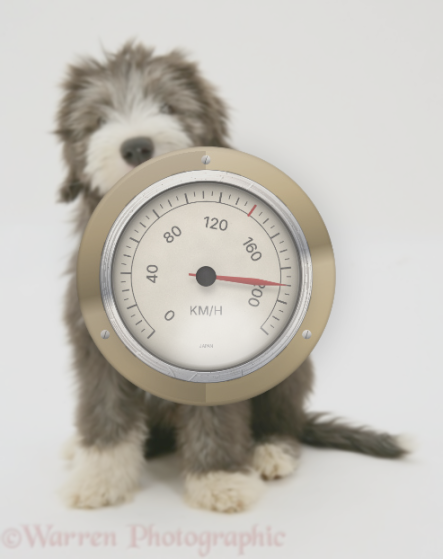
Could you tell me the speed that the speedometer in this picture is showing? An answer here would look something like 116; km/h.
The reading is 190; km/h
